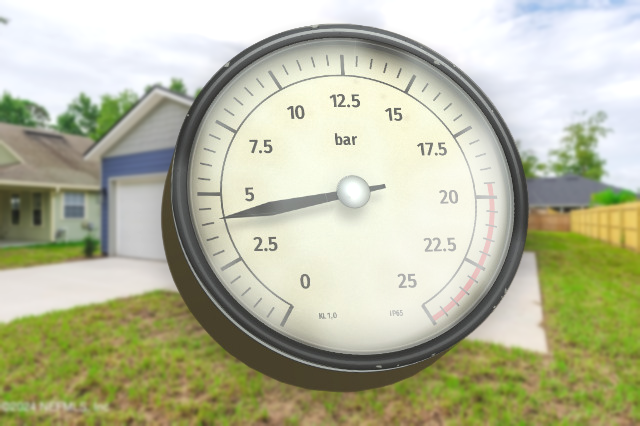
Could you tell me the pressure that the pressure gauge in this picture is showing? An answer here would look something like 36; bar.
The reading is 4; bar
